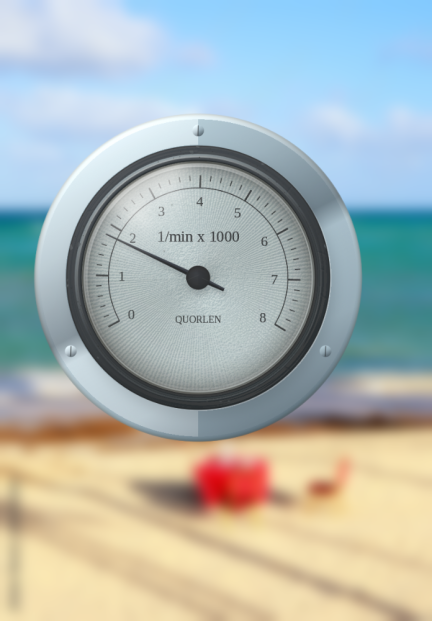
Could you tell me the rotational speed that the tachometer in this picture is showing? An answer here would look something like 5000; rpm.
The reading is 1800; rpm
